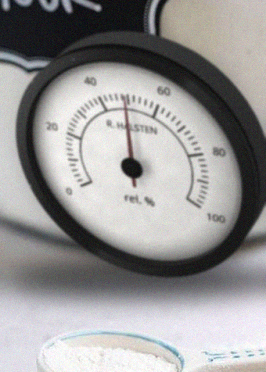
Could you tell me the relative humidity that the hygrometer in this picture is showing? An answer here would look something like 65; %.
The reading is 50; %
